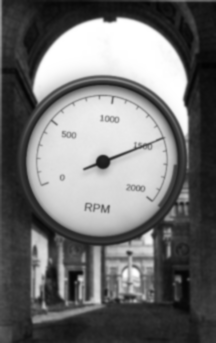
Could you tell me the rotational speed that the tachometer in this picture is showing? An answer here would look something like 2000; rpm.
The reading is 1500; rpm
